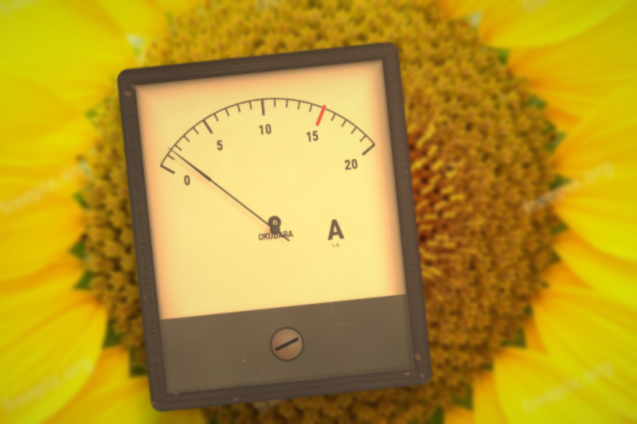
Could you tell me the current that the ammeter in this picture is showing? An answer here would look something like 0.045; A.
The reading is 1.5; A
